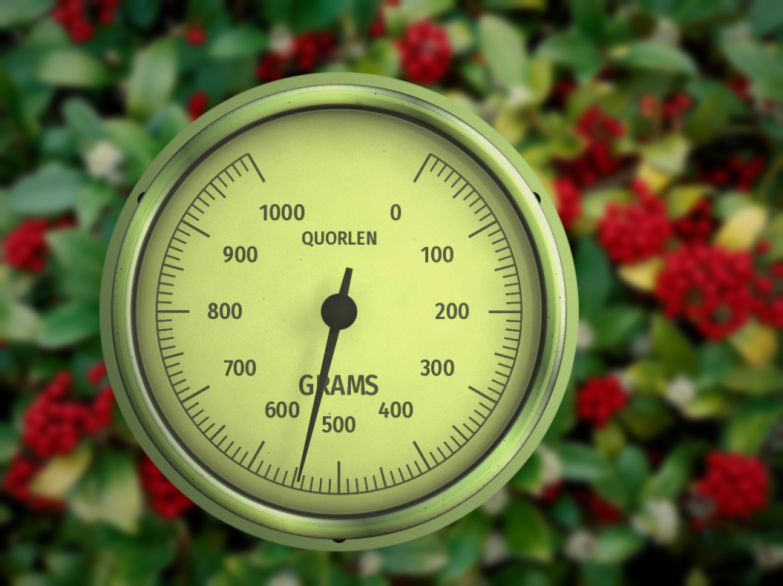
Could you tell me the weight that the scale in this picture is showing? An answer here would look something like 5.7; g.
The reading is 545; g
